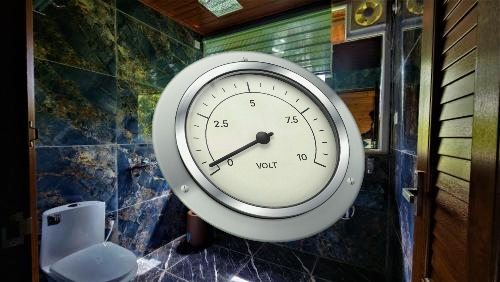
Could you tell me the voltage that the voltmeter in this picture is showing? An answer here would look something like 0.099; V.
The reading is 0.25; V
